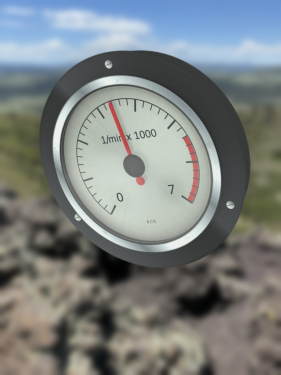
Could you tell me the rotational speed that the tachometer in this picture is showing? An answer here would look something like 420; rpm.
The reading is 3400; rpm
